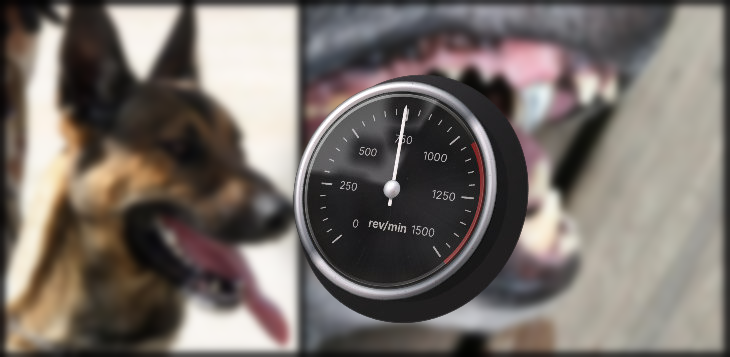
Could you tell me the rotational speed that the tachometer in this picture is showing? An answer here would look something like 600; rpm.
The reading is 750; rpm
